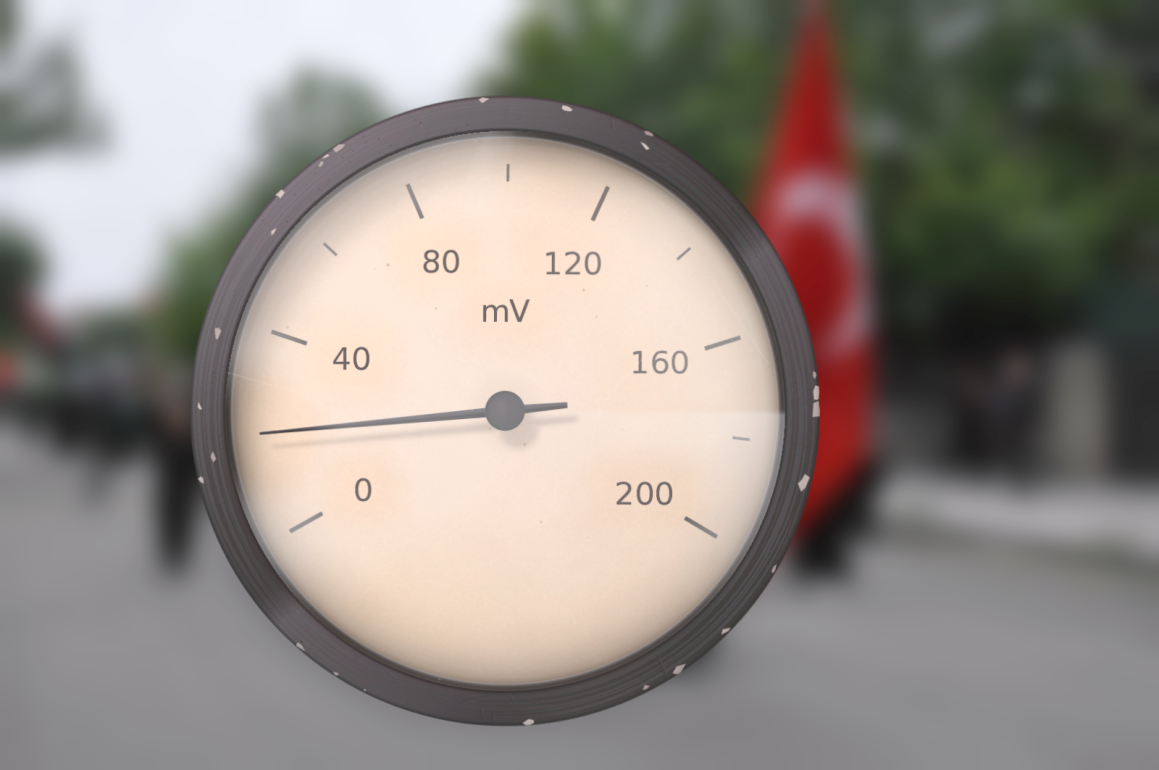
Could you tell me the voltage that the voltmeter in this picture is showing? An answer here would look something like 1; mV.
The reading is 20; mV
